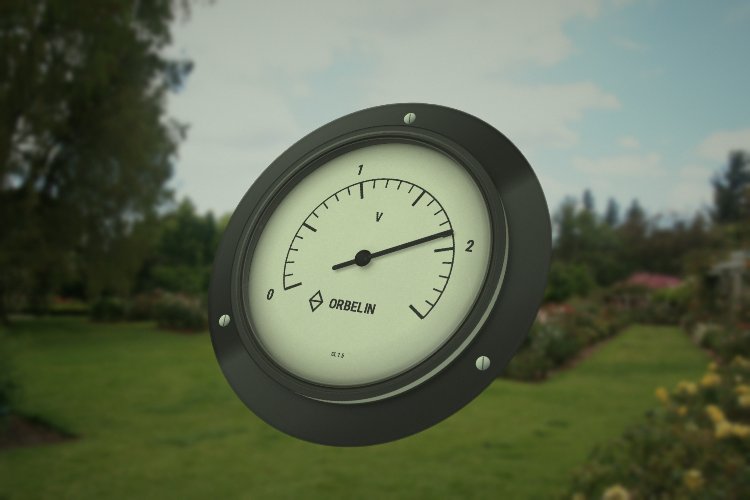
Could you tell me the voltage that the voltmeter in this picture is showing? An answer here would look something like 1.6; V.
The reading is 1.9; V
